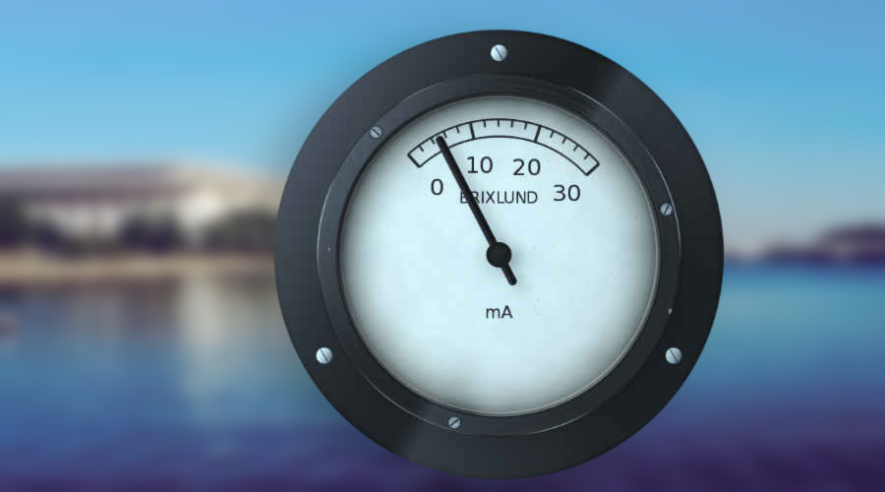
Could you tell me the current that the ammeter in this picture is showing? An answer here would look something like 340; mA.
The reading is 5; mA
